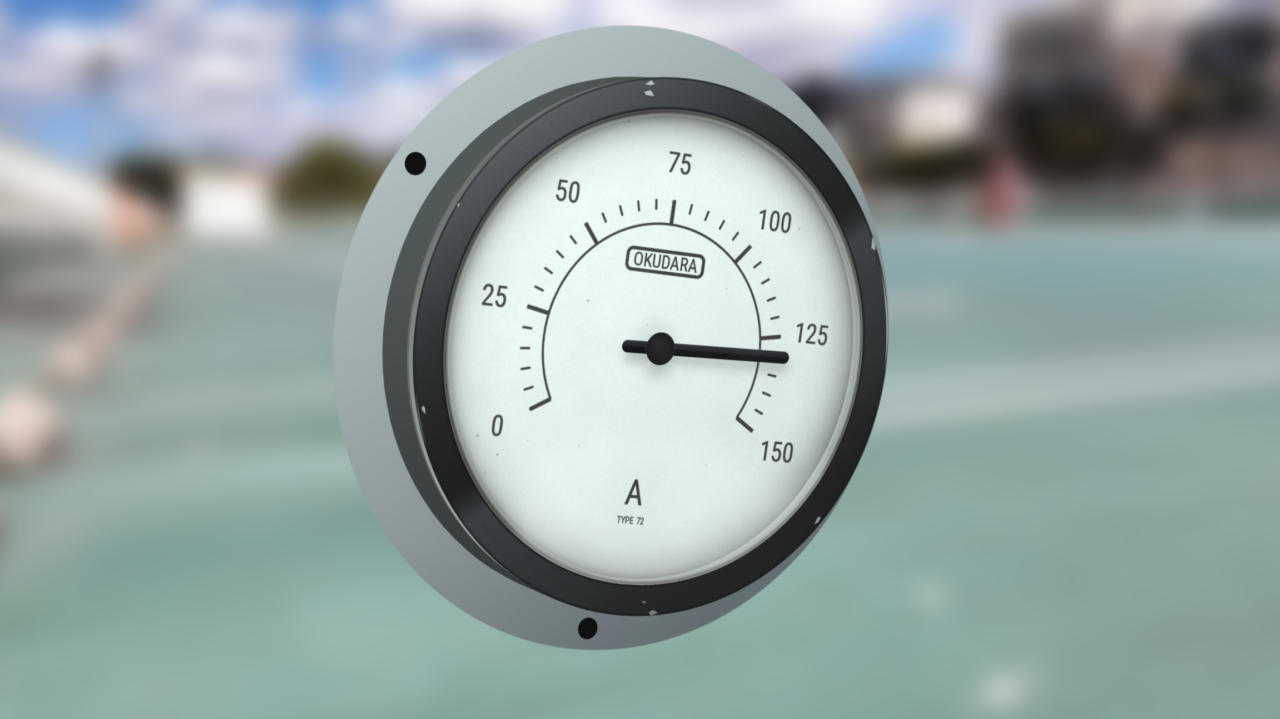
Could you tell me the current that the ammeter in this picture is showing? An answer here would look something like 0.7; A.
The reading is 130; A
